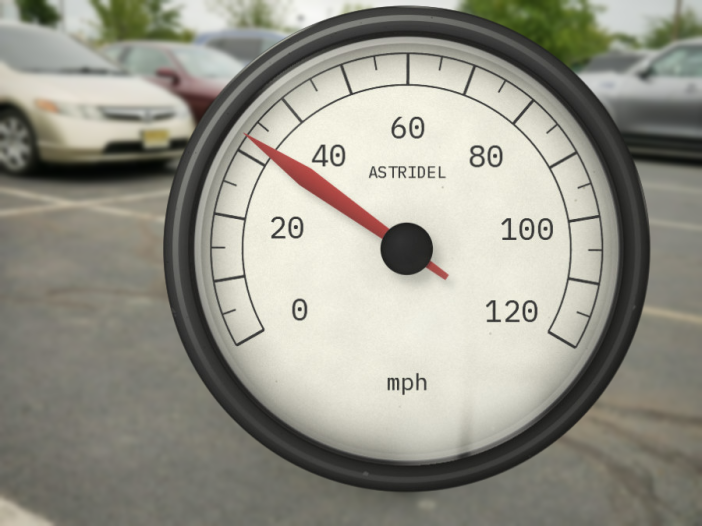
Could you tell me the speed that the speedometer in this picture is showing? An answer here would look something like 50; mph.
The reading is 32.5; mph
